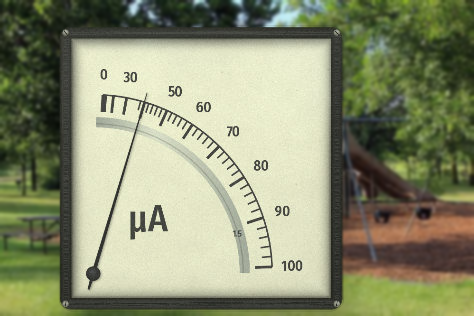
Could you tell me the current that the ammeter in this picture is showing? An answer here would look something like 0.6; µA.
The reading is 40; µA
